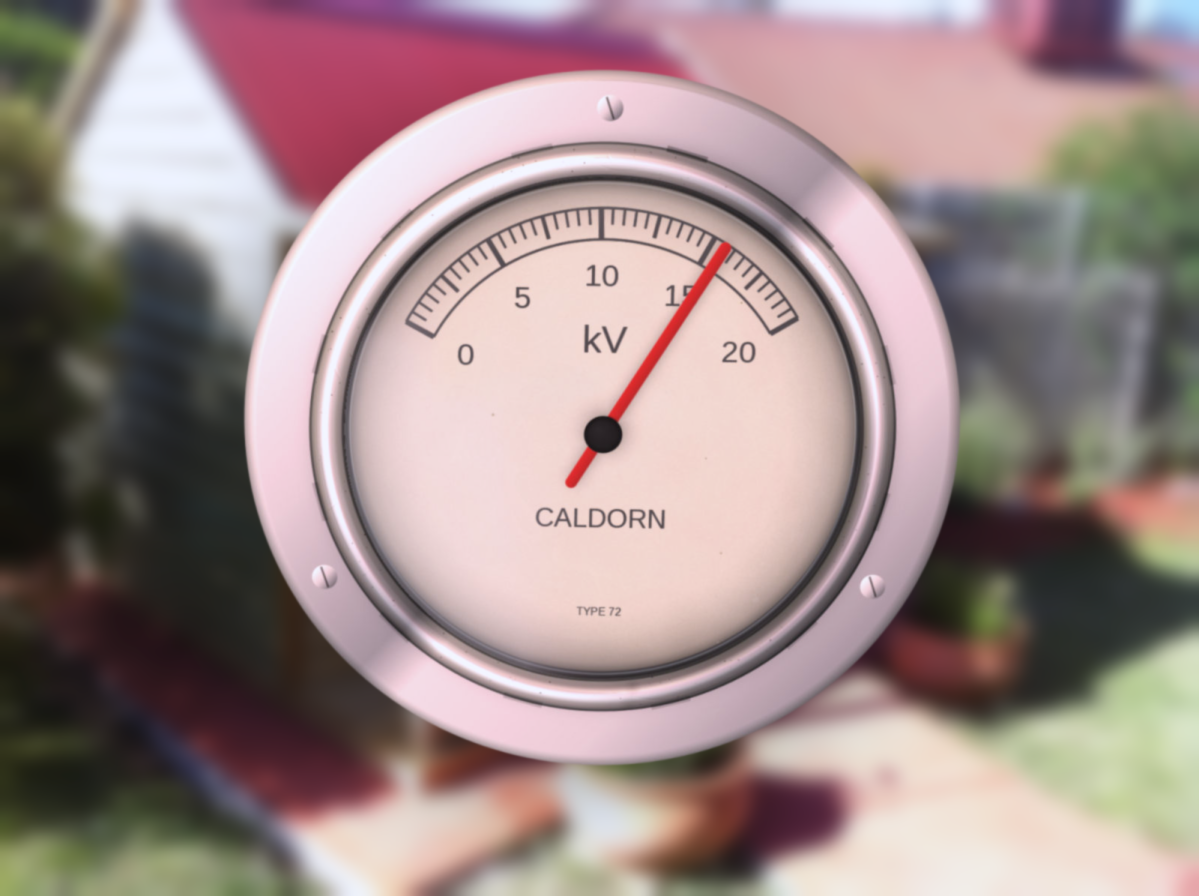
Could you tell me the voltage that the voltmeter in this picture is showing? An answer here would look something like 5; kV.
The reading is 15.5; kV
